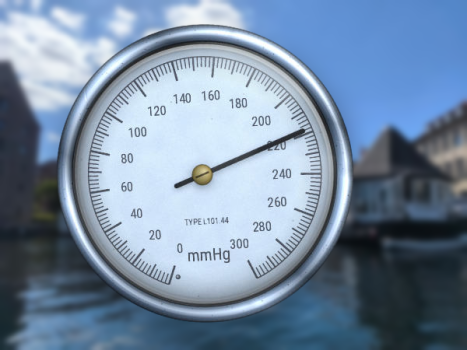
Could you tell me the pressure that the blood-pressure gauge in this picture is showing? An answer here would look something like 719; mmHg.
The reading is 218; mmHg
